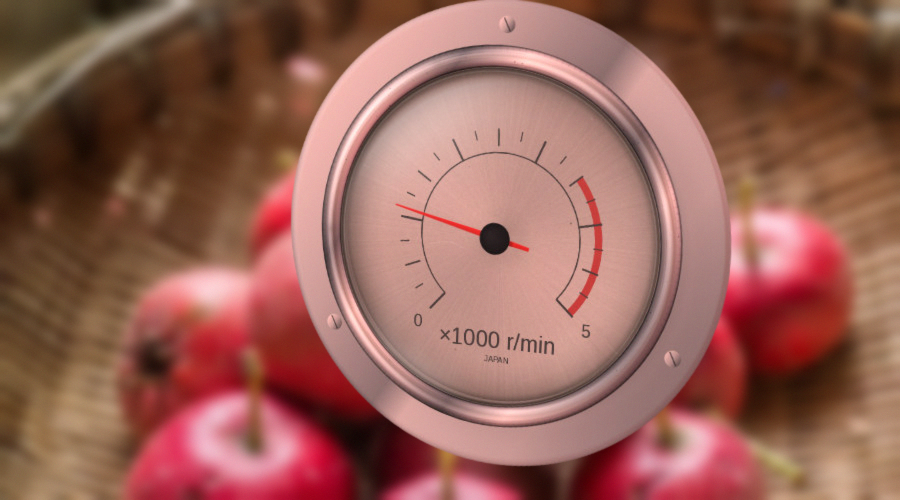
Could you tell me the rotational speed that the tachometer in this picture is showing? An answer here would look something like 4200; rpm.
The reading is 1125; rpm
